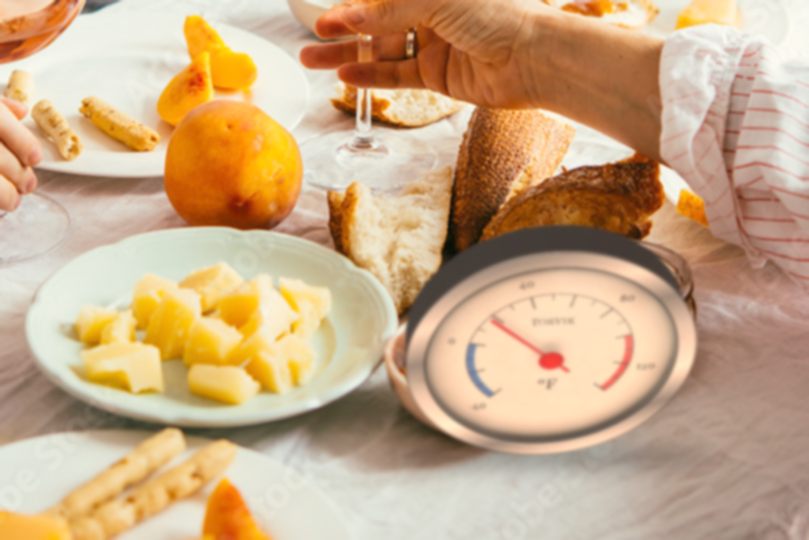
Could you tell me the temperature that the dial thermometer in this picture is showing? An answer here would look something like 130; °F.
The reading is 20; °F
